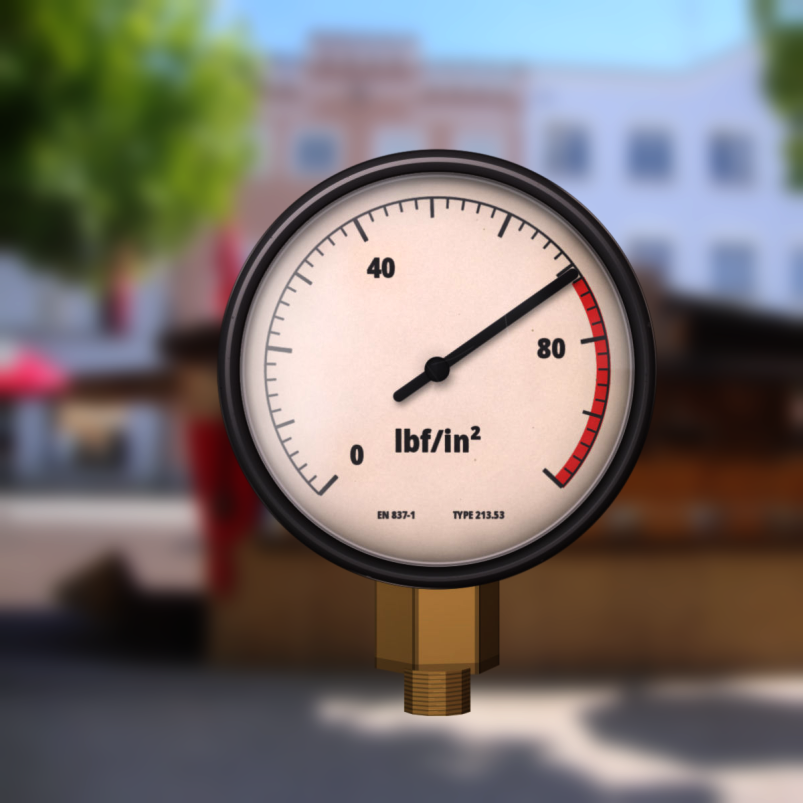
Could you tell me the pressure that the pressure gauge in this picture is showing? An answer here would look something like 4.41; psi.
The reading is 71; psi
